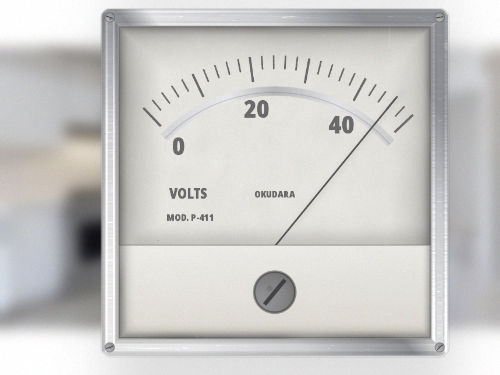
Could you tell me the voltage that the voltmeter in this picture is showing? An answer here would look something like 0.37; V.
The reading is 46; V
